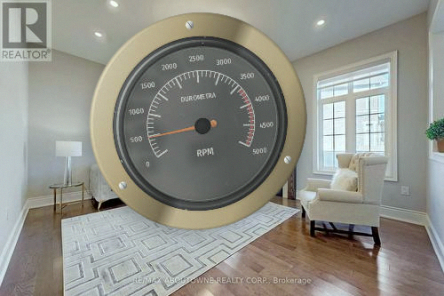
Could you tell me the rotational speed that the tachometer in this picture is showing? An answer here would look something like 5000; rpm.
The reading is 500; rpm
